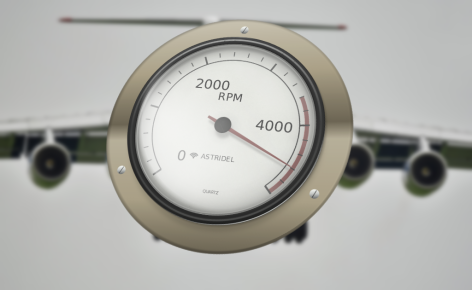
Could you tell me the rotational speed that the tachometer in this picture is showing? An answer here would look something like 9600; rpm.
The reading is 4600; rpm
